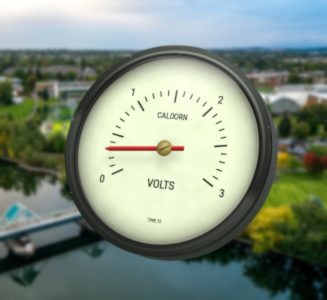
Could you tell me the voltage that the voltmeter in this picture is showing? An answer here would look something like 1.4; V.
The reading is 0.3; V
